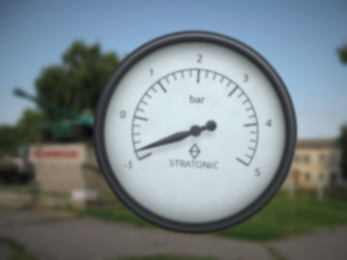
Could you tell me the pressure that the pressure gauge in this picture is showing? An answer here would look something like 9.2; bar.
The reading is -0.8; bar
